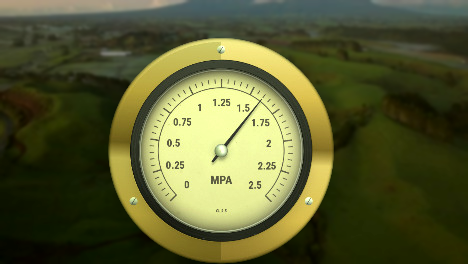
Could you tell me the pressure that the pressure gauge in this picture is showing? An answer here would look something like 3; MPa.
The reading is 1.6; MPa
